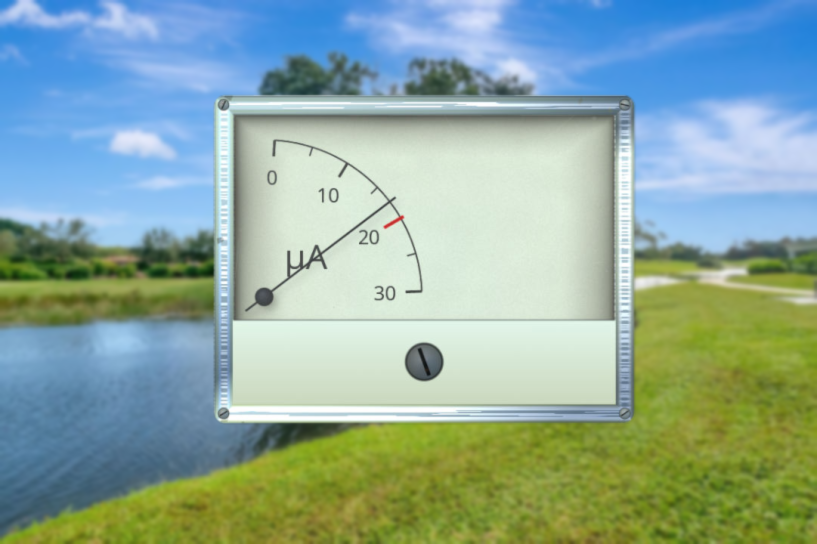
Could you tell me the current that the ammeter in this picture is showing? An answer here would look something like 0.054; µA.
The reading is 17.5; µA
